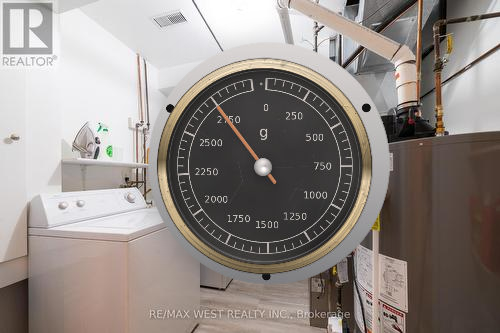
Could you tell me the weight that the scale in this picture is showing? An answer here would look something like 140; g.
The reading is 2750; g
